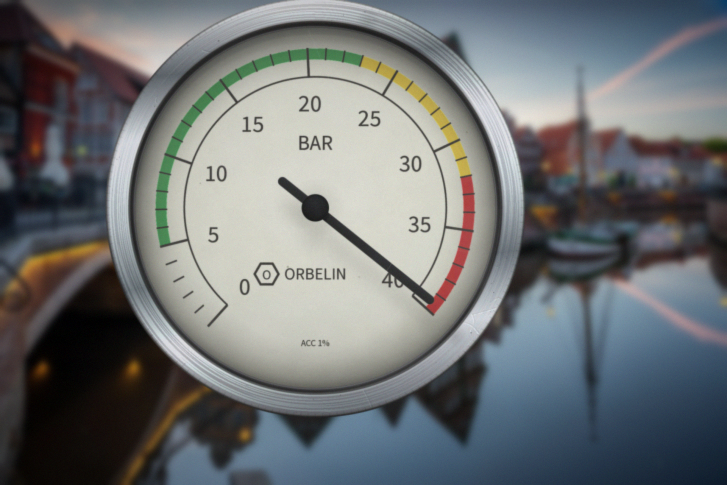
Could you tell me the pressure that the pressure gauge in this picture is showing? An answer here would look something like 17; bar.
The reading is 39.5; bar
